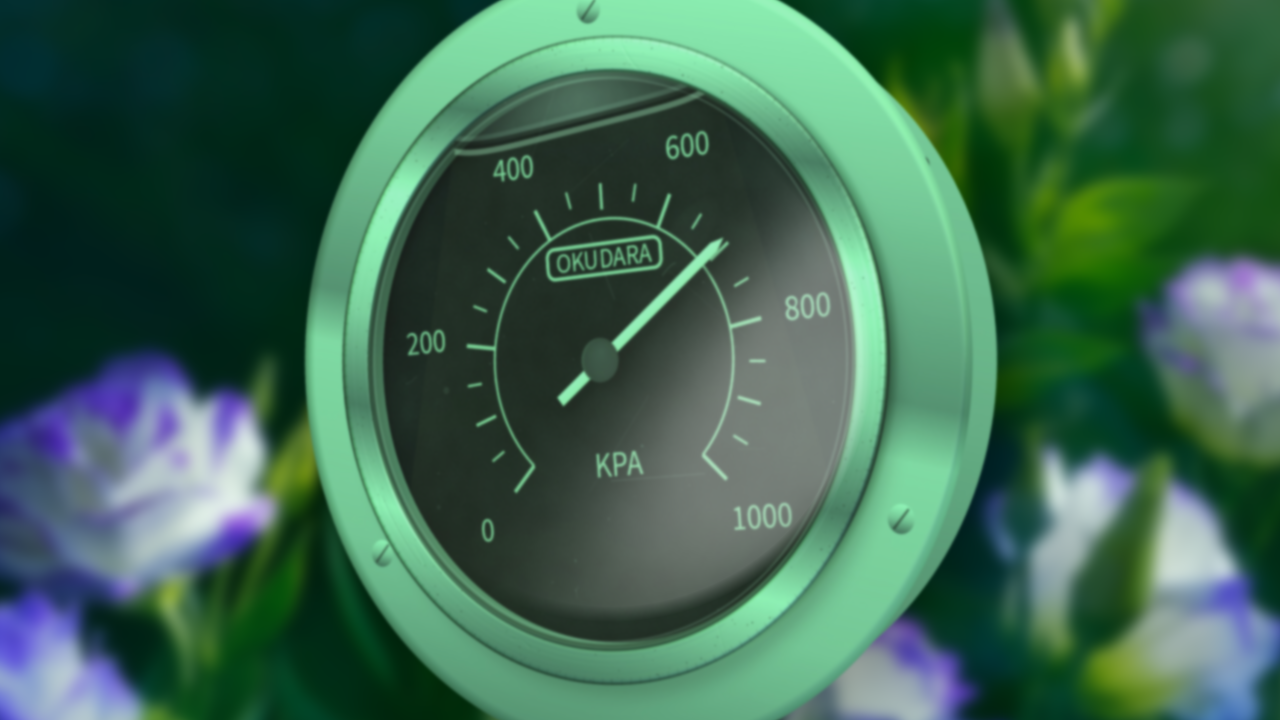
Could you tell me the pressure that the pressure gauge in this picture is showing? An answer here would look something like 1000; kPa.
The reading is 700; kPa
